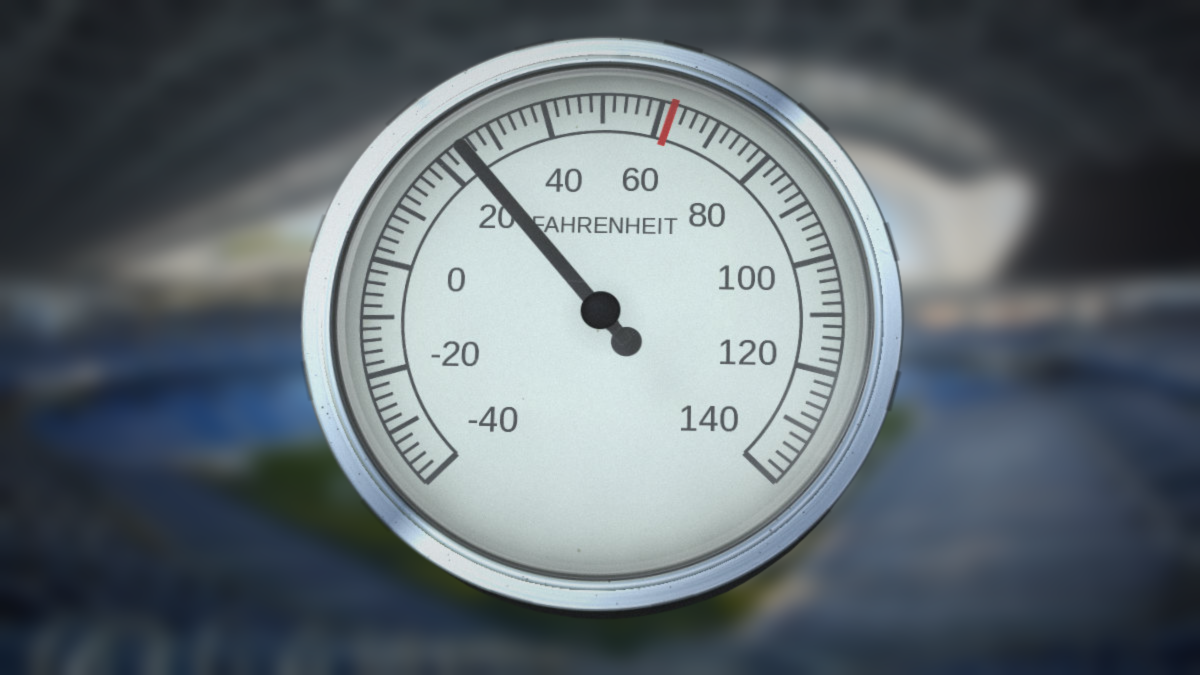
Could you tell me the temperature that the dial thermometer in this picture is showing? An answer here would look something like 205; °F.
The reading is 24; °F
